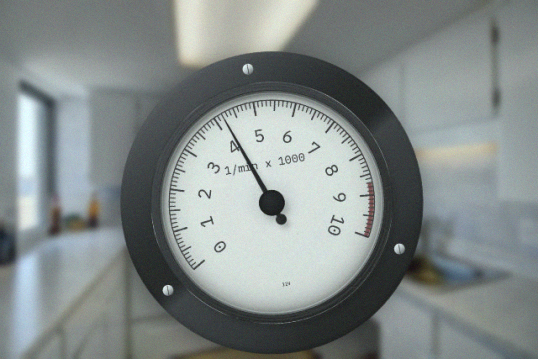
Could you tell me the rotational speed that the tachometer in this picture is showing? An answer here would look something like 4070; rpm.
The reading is 4200; rpm
